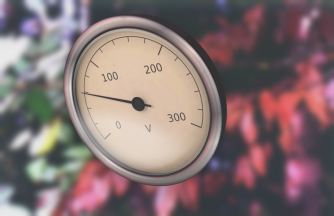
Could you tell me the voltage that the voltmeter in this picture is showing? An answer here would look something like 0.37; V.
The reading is 60; V
